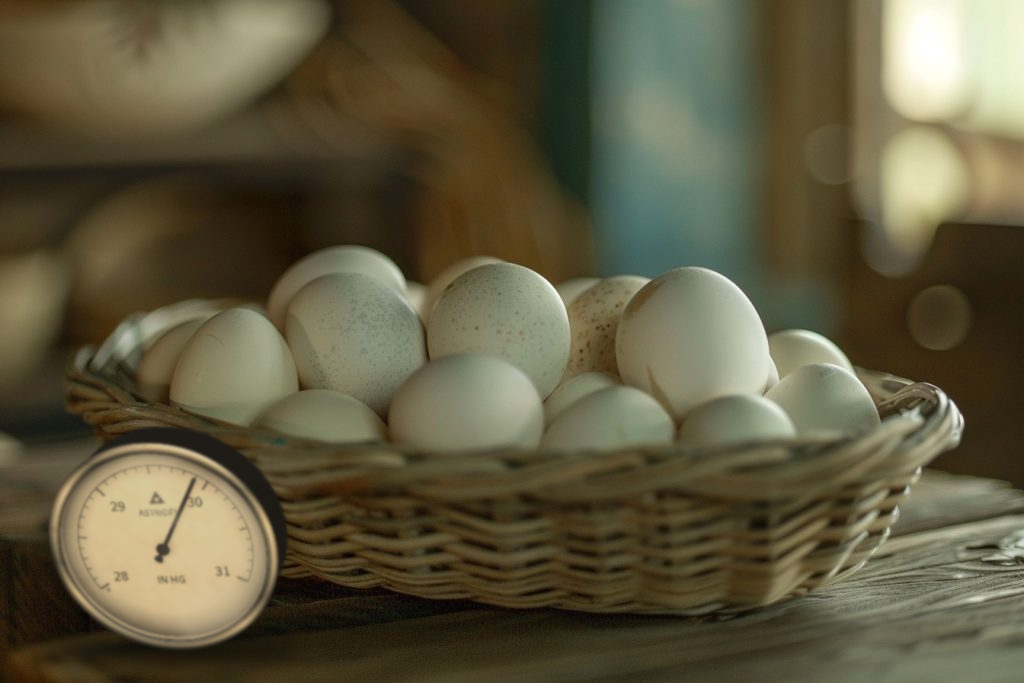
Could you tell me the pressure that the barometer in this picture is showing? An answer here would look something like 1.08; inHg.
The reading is 29.9; inHg
